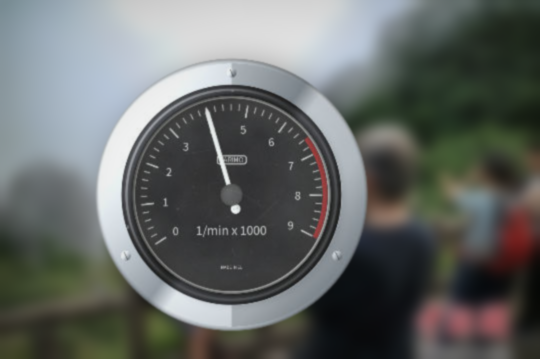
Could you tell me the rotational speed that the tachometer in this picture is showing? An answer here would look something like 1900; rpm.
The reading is 4000; rpm
